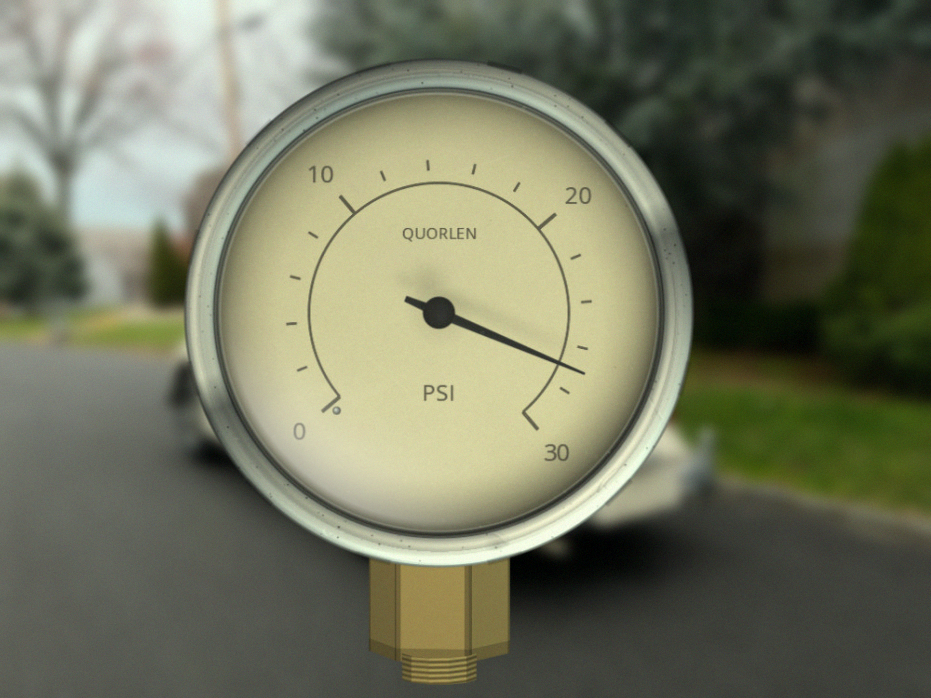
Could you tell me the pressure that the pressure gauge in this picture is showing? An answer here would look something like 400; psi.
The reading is 27; psi
